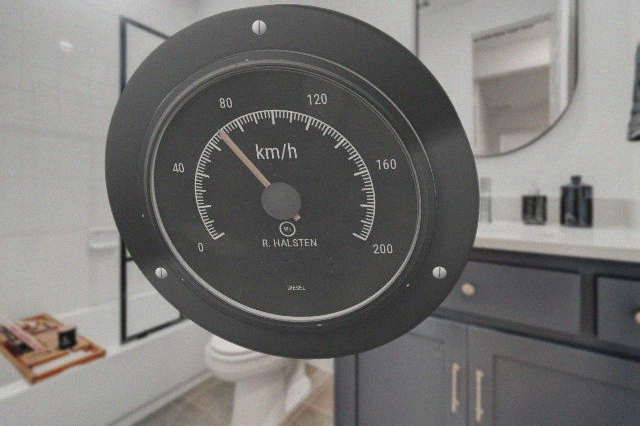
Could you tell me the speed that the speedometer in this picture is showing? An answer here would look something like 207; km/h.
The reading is 70; km/h
